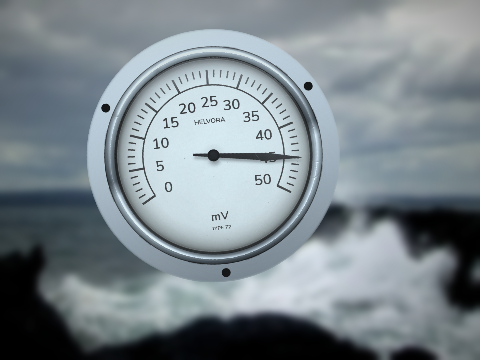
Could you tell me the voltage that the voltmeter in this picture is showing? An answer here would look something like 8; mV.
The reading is 45; mV
